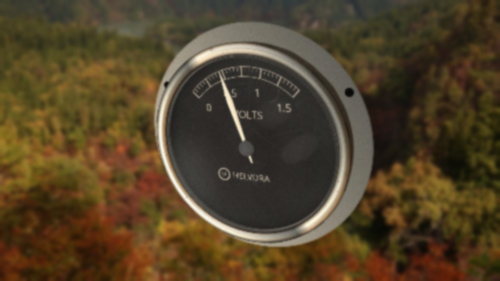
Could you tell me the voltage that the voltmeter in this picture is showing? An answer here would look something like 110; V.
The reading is 0.5; V
